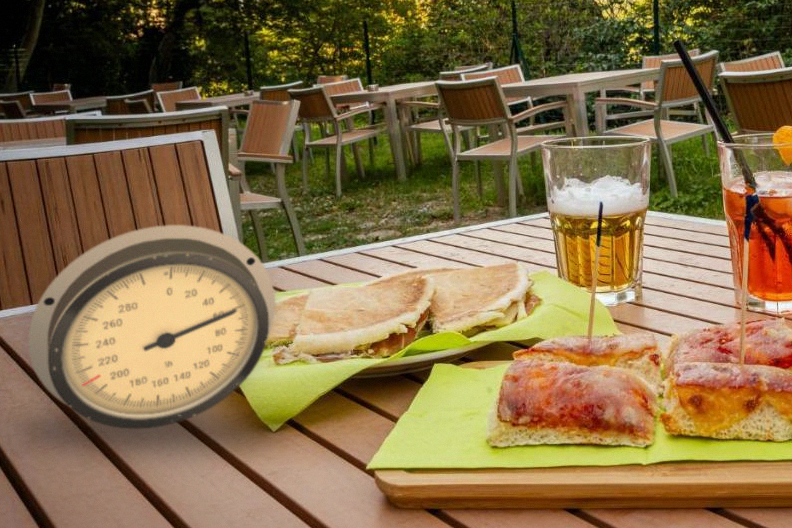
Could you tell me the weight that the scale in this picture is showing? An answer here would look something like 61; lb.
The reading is 60; lb
